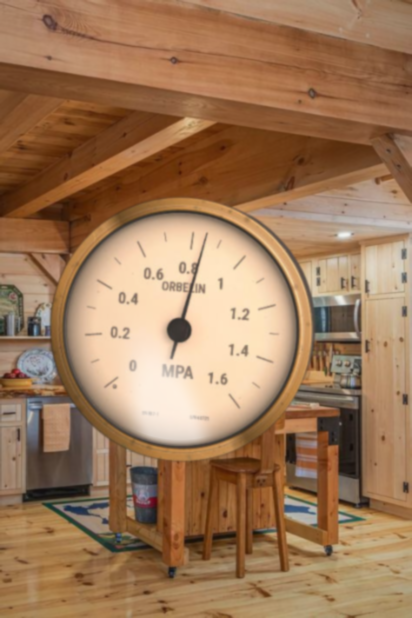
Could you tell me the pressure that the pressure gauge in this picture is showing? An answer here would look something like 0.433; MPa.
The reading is 0.85; MPa
